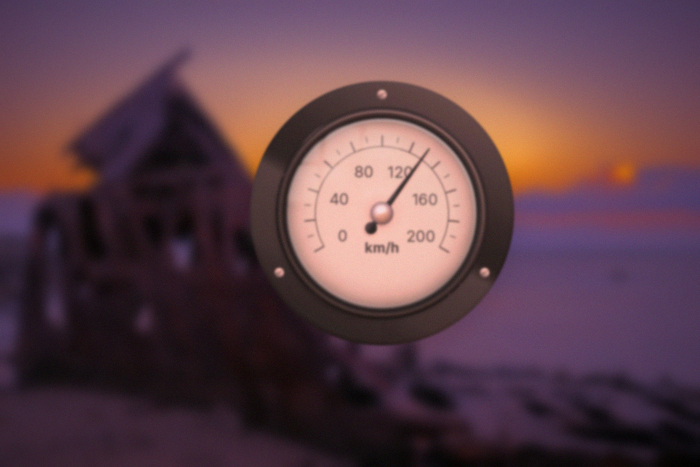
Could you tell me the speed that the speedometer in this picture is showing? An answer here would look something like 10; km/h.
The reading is 130; km/h
